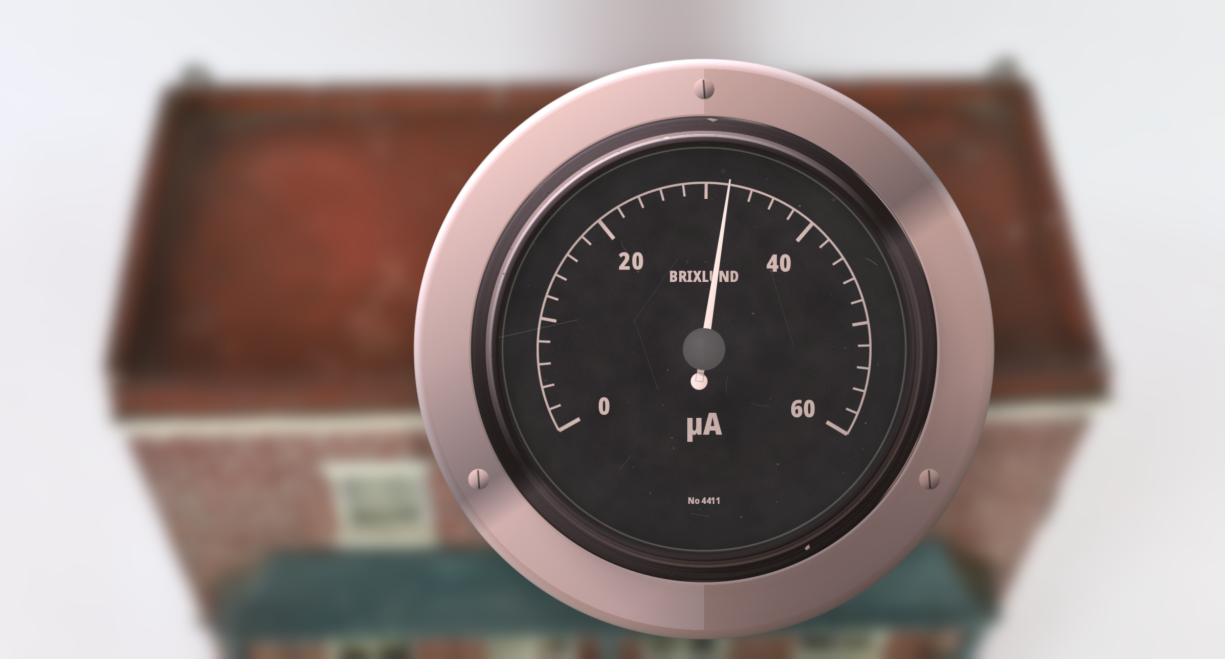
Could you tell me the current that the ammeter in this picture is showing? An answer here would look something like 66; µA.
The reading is 32; µA
